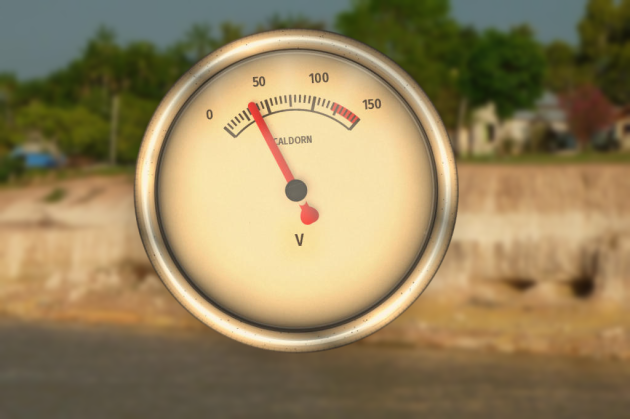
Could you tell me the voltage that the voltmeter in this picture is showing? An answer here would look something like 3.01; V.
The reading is 35; V
